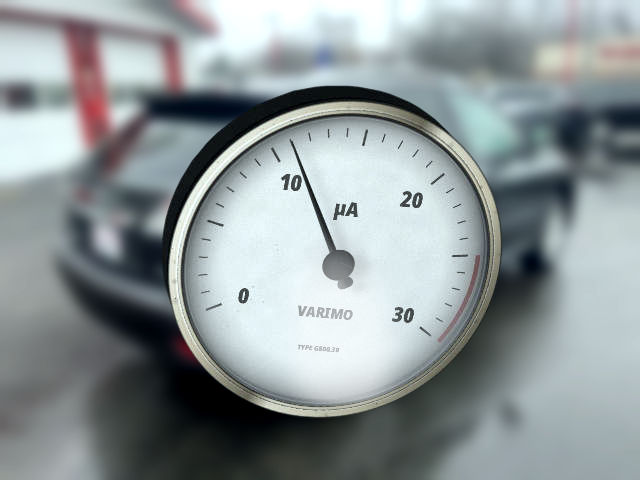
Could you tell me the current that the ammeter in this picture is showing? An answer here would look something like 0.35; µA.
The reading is 11; µA
